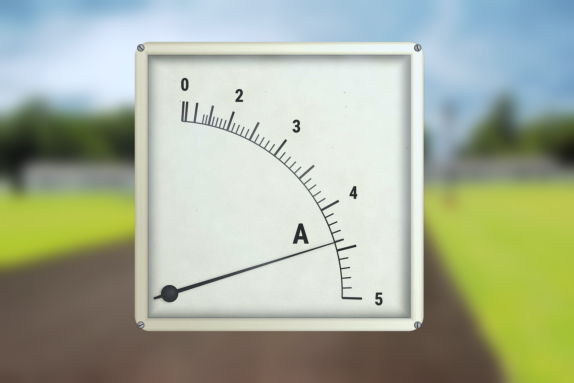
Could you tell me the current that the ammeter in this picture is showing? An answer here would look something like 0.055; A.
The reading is 4.4; A
